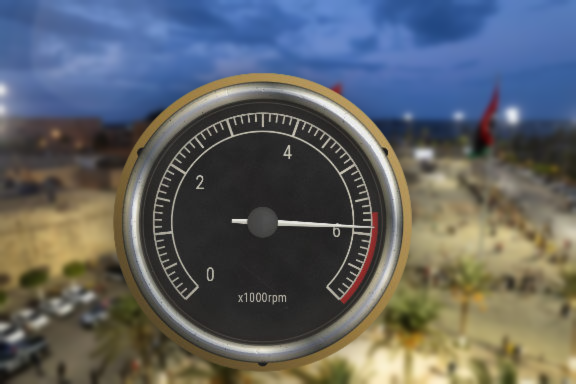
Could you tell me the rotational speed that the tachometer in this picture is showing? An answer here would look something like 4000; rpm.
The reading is 5900; rpm
